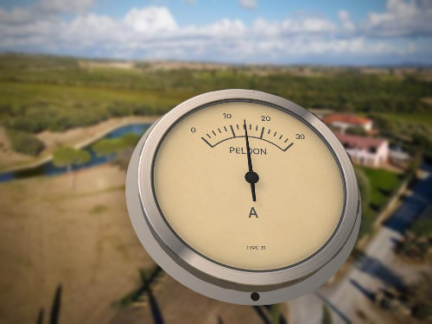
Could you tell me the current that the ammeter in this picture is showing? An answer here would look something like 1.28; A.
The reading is 14; A
